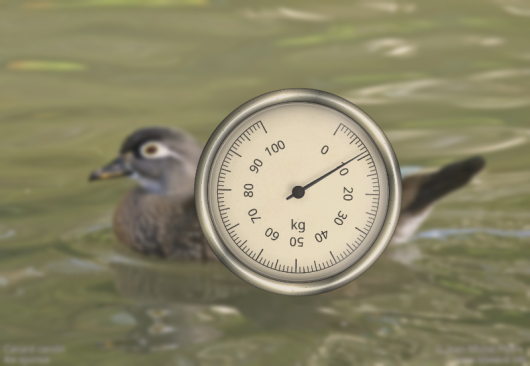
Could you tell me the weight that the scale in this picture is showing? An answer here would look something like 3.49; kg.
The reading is 9; kg
